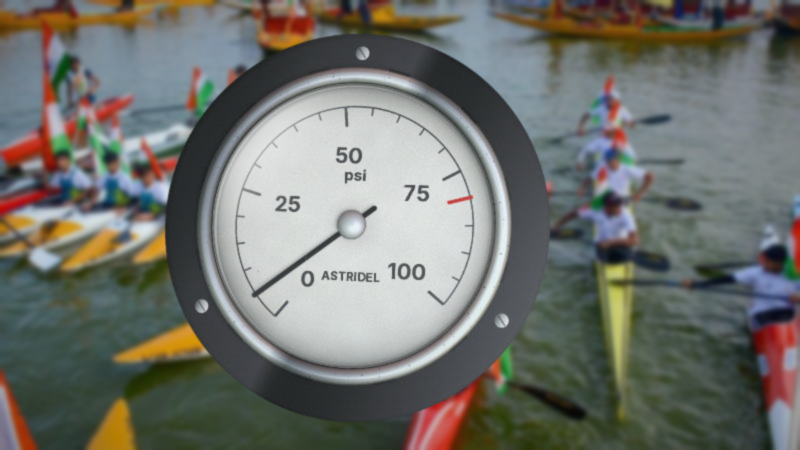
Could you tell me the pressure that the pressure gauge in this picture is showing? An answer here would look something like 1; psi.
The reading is 5; psi
